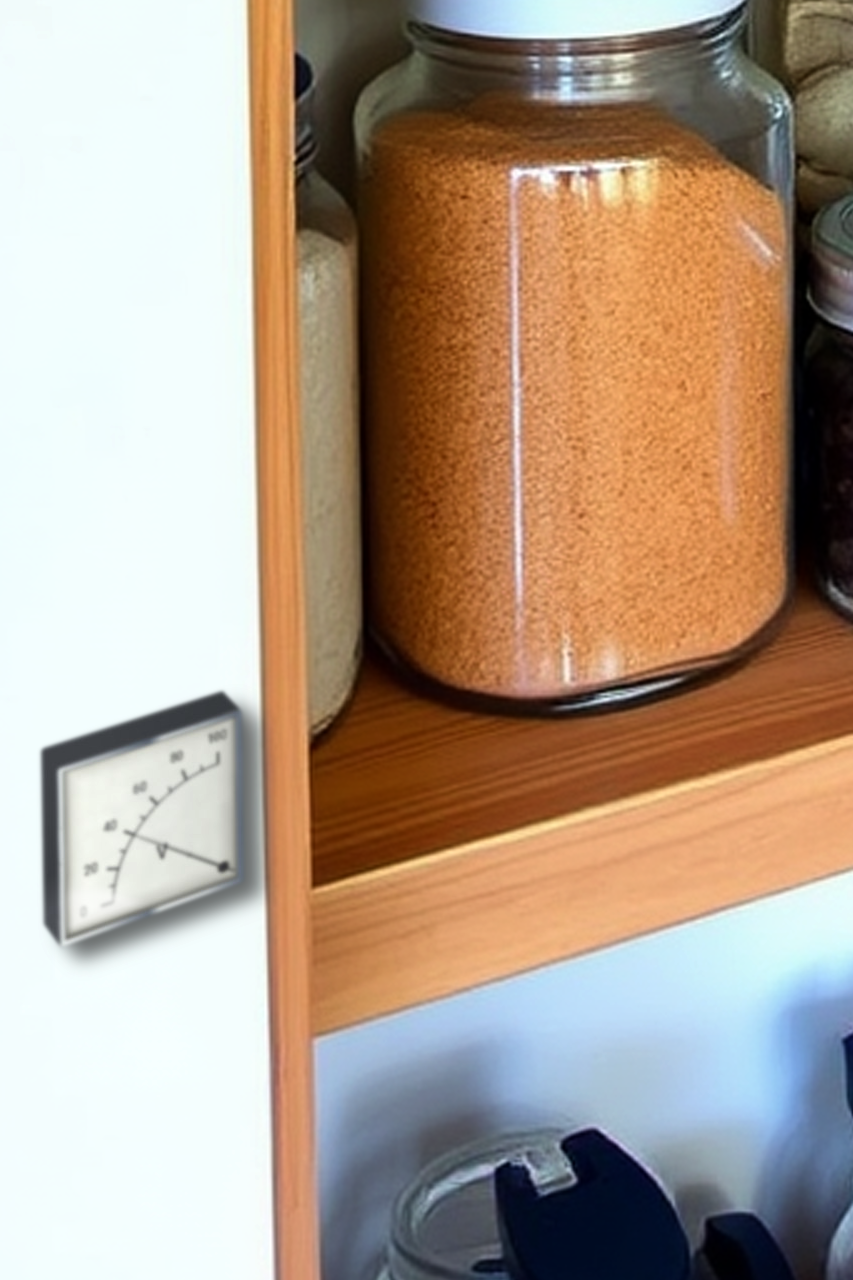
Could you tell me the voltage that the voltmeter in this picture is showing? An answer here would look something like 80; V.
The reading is 40; V
